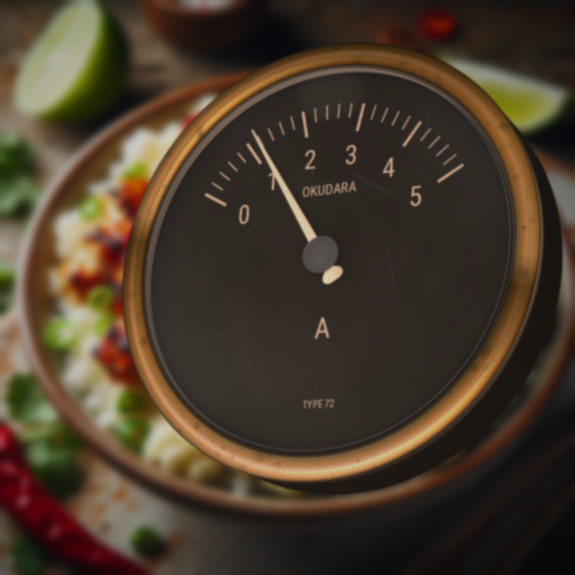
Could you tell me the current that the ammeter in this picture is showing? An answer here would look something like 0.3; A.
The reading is 1.2; A
